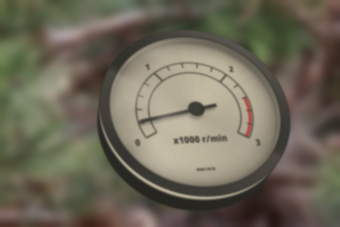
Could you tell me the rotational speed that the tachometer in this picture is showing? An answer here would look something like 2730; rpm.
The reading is 200; rpm
